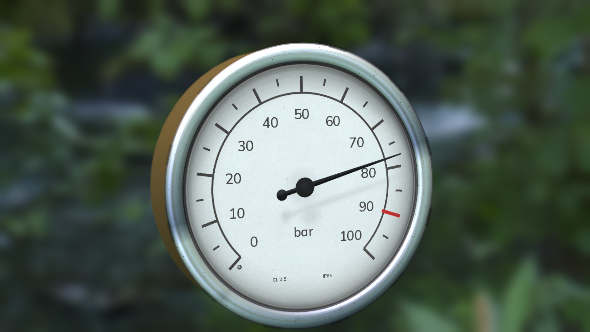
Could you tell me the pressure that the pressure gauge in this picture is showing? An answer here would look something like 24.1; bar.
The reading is 77.5; bar
